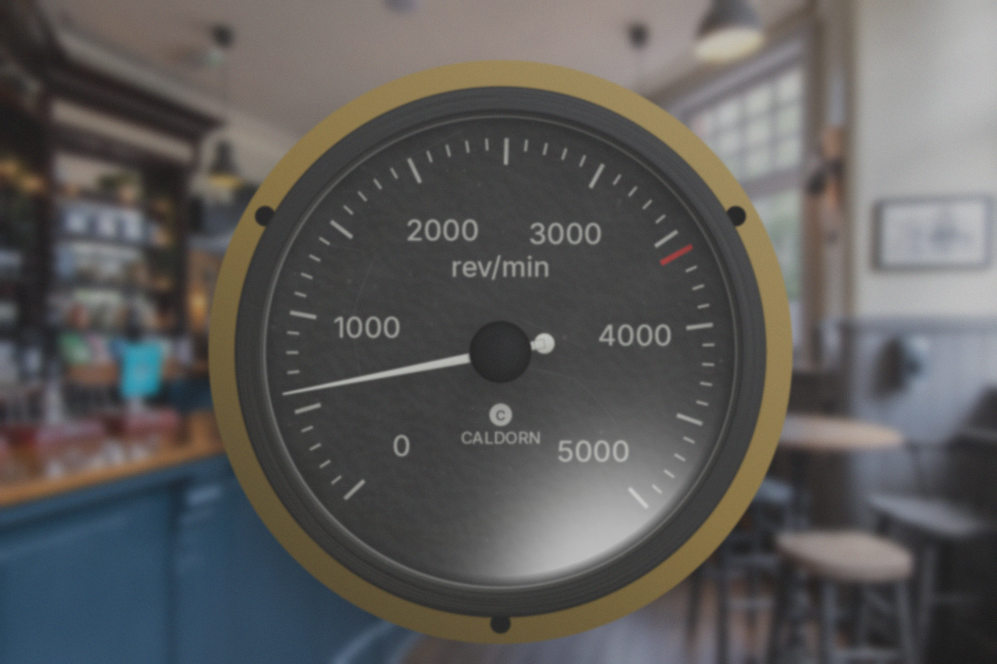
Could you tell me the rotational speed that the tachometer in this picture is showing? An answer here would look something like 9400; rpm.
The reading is 600; rpm
